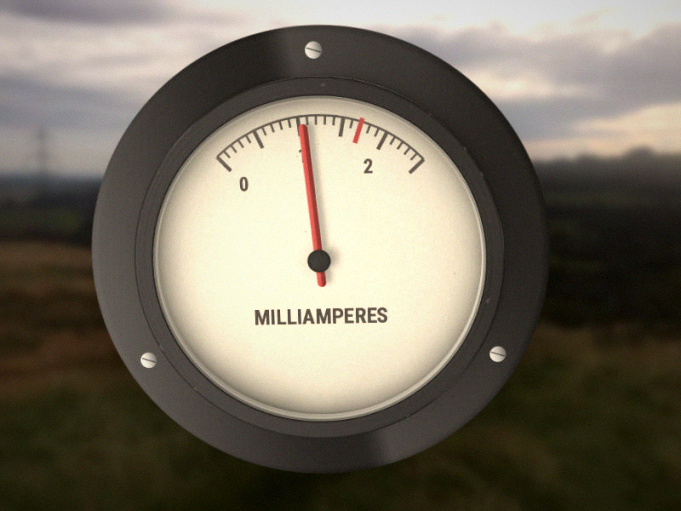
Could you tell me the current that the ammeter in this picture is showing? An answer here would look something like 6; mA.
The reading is 1.05; mA
